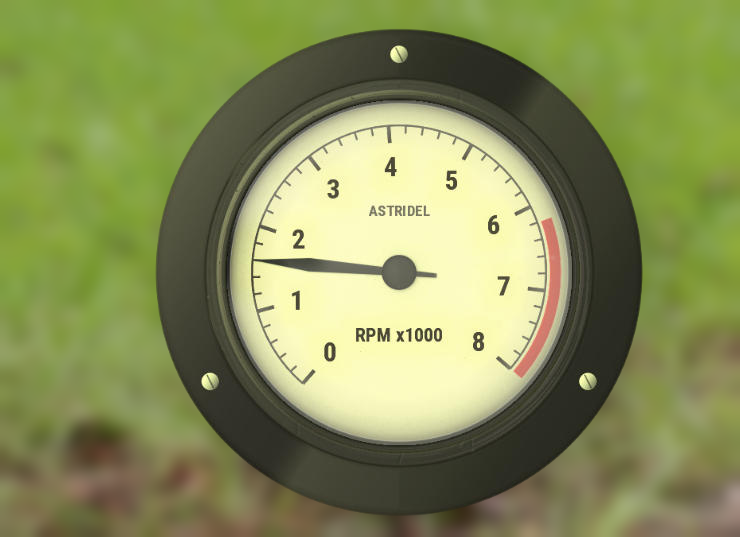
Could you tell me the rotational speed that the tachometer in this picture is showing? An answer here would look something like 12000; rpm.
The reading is 1600; rpm
